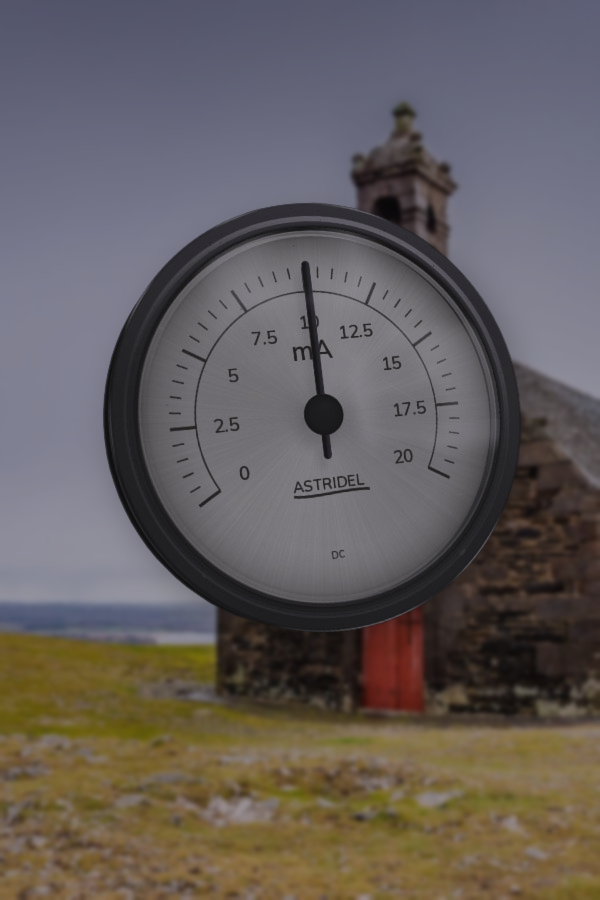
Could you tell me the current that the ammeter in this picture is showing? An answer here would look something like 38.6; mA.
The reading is 10; mA
